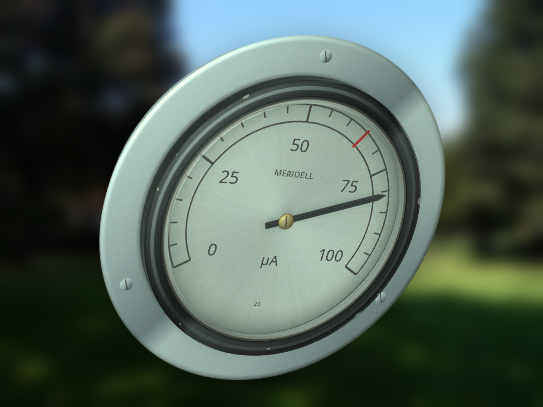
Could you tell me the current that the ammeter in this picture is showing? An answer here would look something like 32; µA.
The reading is 80; µA
